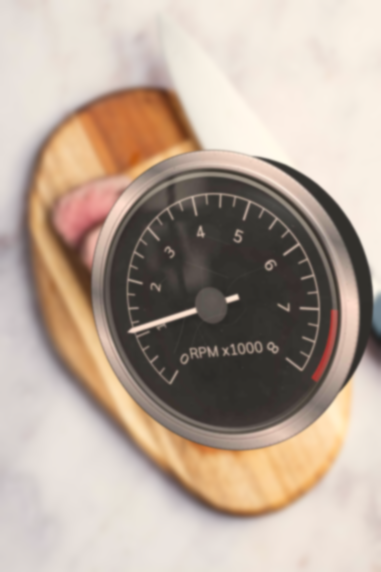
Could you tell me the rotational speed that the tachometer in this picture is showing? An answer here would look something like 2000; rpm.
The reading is 1125; rpm
